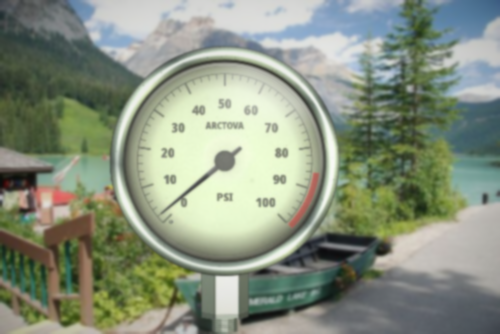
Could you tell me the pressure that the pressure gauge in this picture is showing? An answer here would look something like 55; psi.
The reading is 2; psi
